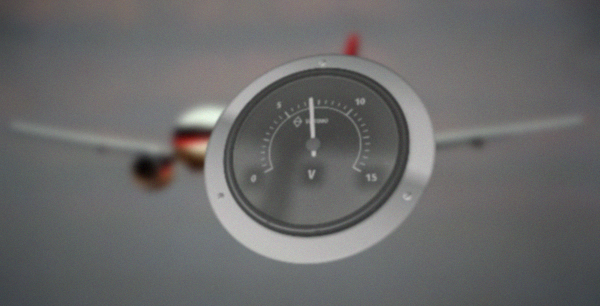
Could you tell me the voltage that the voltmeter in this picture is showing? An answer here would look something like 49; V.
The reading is 7; V
